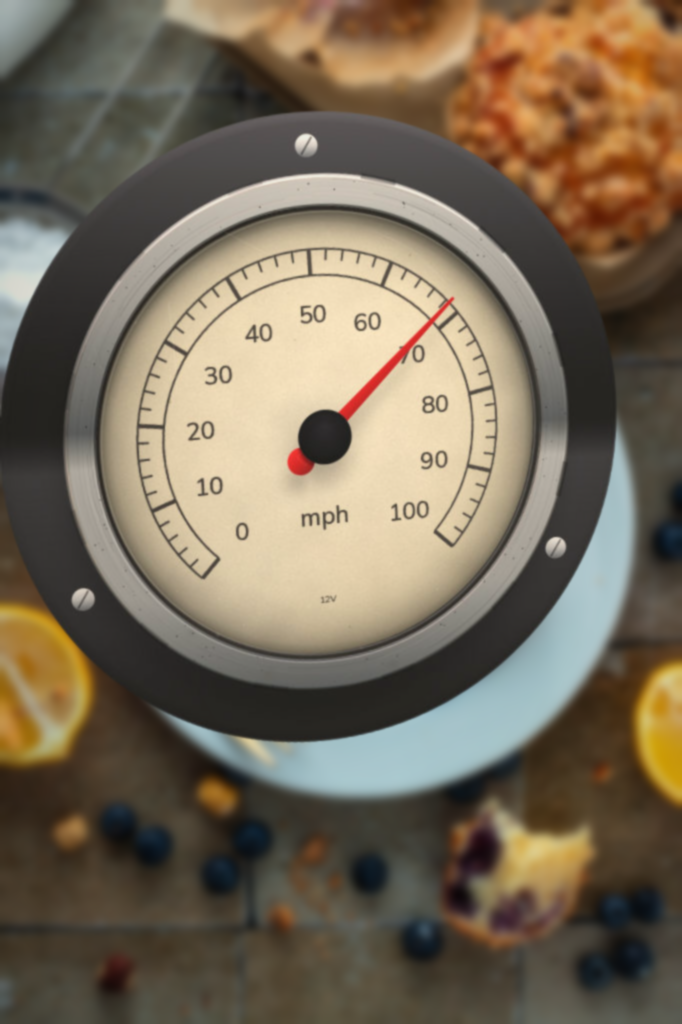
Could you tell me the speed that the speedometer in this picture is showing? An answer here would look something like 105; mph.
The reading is 68; mph
